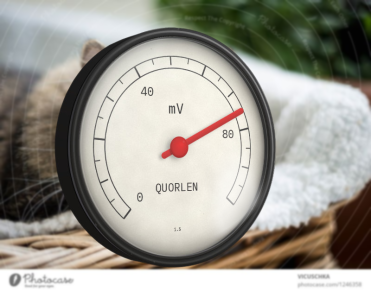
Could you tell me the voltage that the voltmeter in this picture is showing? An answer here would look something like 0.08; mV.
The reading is 75; mV
